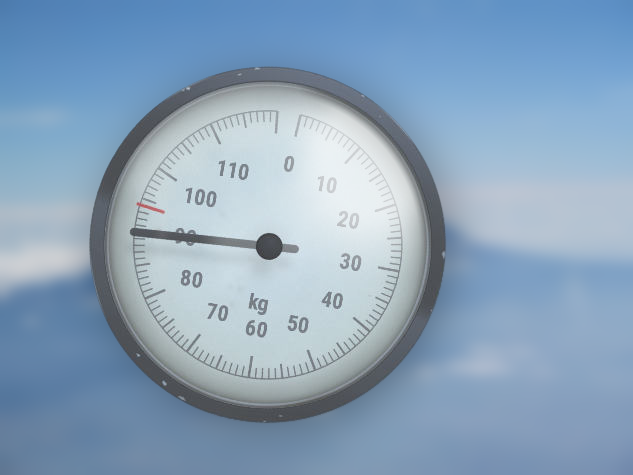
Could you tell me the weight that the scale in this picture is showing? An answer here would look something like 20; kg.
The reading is 90; kg
